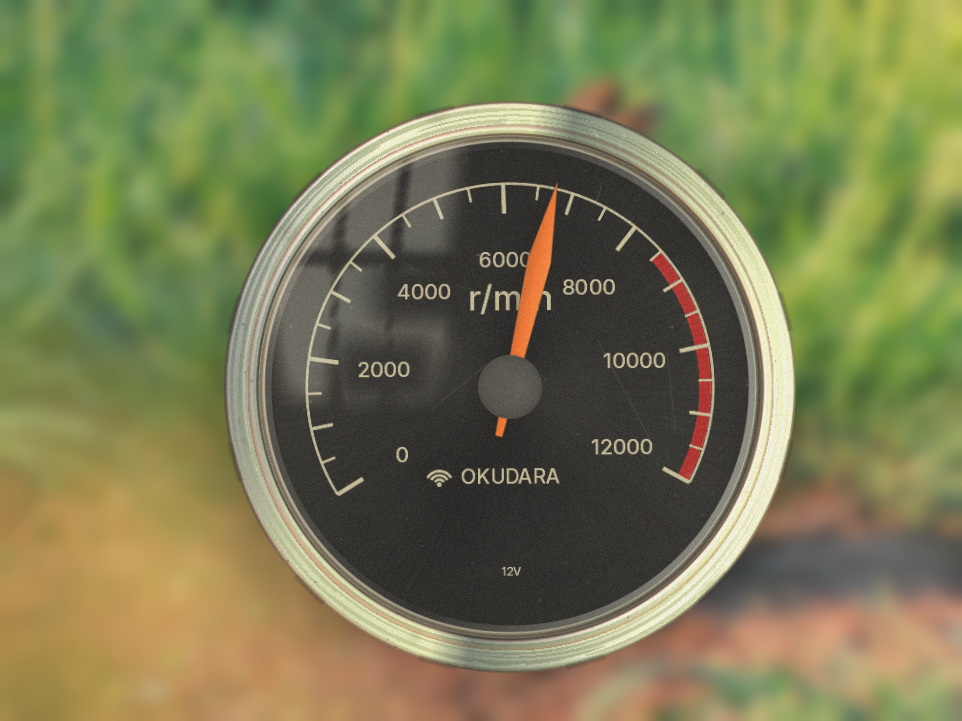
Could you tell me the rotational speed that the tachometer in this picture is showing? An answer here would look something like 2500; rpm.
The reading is 6750; rpm
